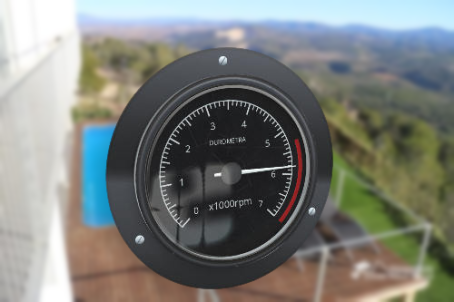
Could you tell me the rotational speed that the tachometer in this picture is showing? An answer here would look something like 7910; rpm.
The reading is 5800; rpm
